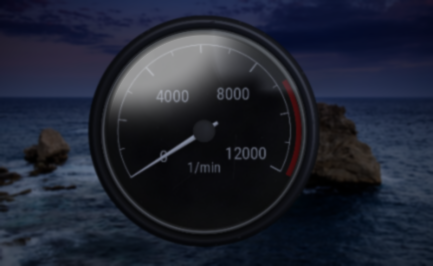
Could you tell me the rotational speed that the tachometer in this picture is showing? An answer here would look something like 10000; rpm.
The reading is 0; rpm
